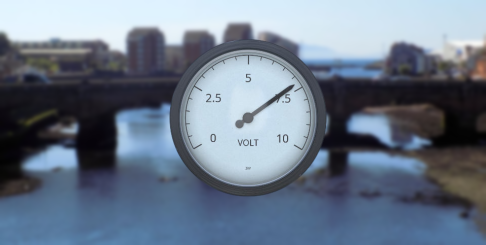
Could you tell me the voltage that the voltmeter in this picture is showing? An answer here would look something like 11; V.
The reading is 7.25; V
